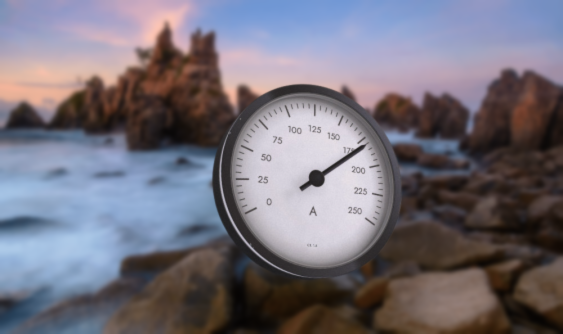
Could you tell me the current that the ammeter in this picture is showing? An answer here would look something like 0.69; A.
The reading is 180; A
